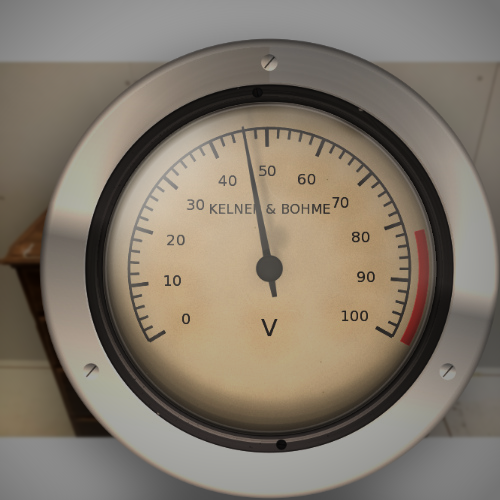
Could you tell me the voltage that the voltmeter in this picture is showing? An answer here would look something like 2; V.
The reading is 46; V
